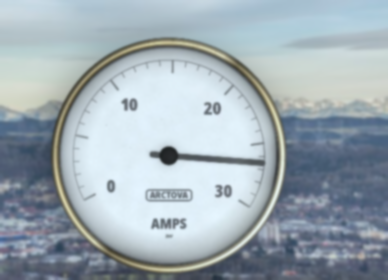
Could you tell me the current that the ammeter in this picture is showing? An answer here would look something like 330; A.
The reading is 26.5; A
